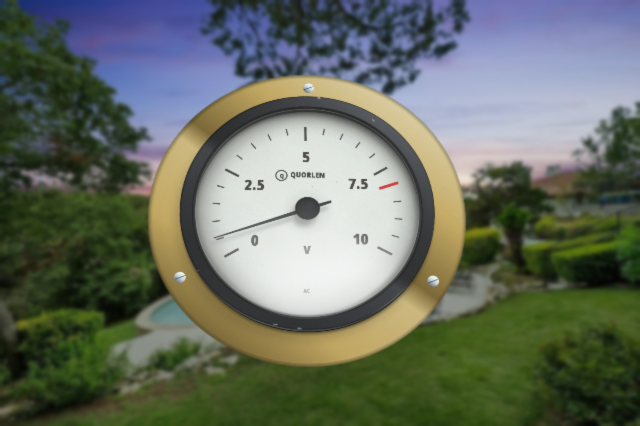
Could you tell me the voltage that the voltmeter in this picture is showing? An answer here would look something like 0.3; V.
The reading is 0.5; V
